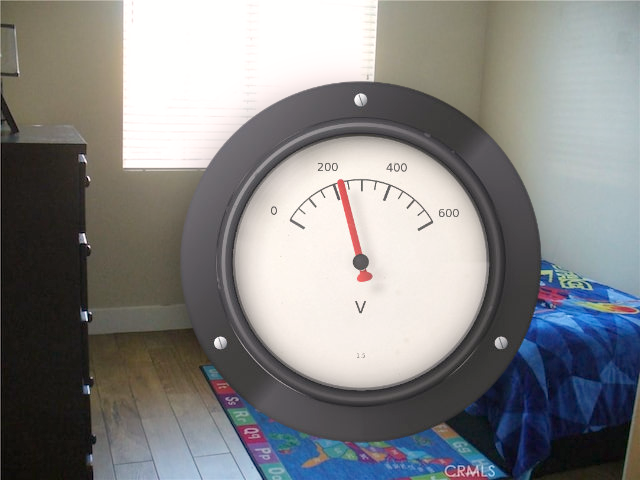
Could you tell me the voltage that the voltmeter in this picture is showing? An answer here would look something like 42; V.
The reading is 225; V
